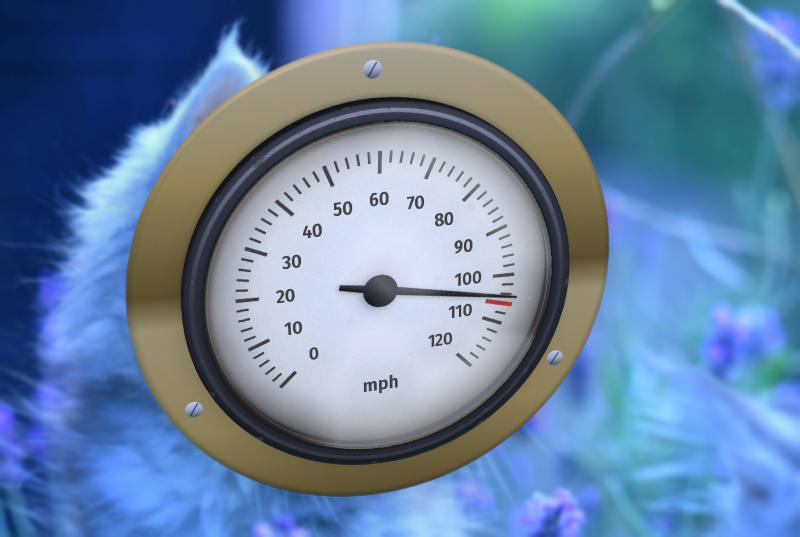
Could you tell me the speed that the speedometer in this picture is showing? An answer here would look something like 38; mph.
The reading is 104; mph
